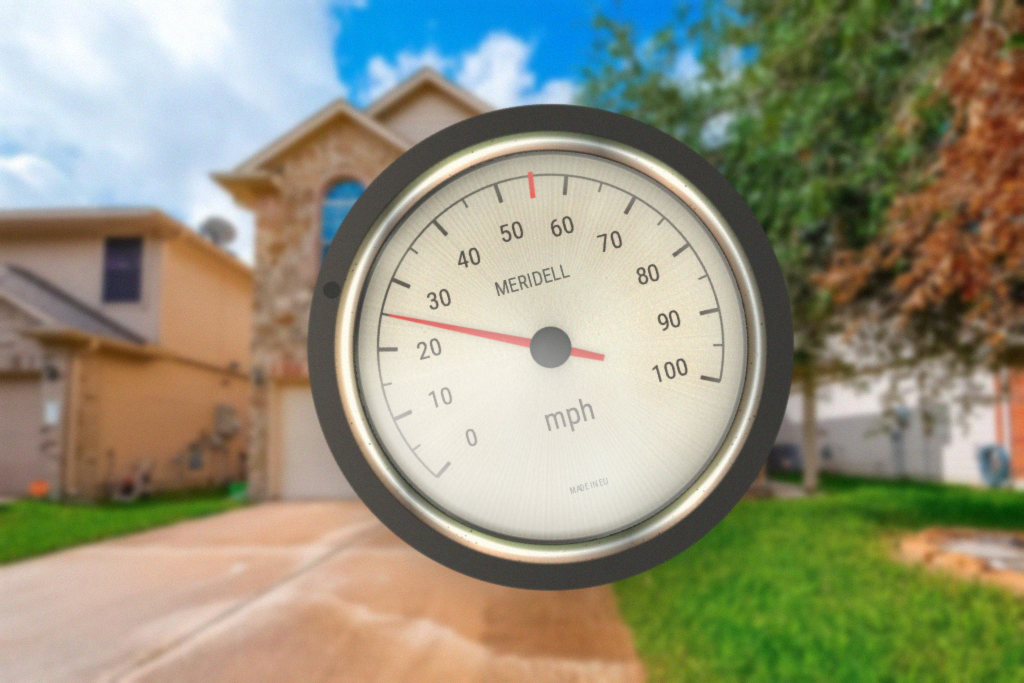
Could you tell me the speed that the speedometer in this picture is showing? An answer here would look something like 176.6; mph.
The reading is 25; mph
